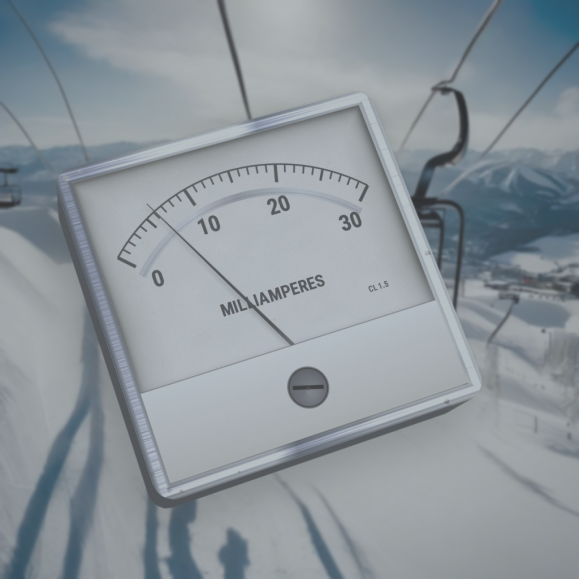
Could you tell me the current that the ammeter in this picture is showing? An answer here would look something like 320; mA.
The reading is 6; mA
